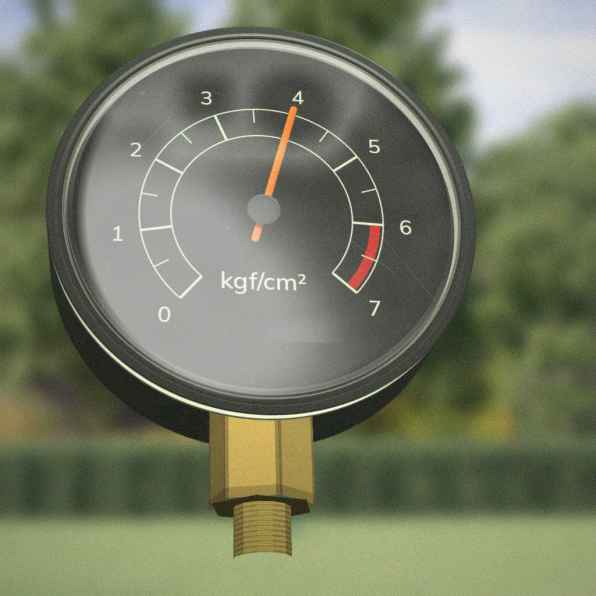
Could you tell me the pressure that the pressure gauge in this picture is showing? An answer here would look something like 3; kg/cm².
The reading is 4; kg/cm²
